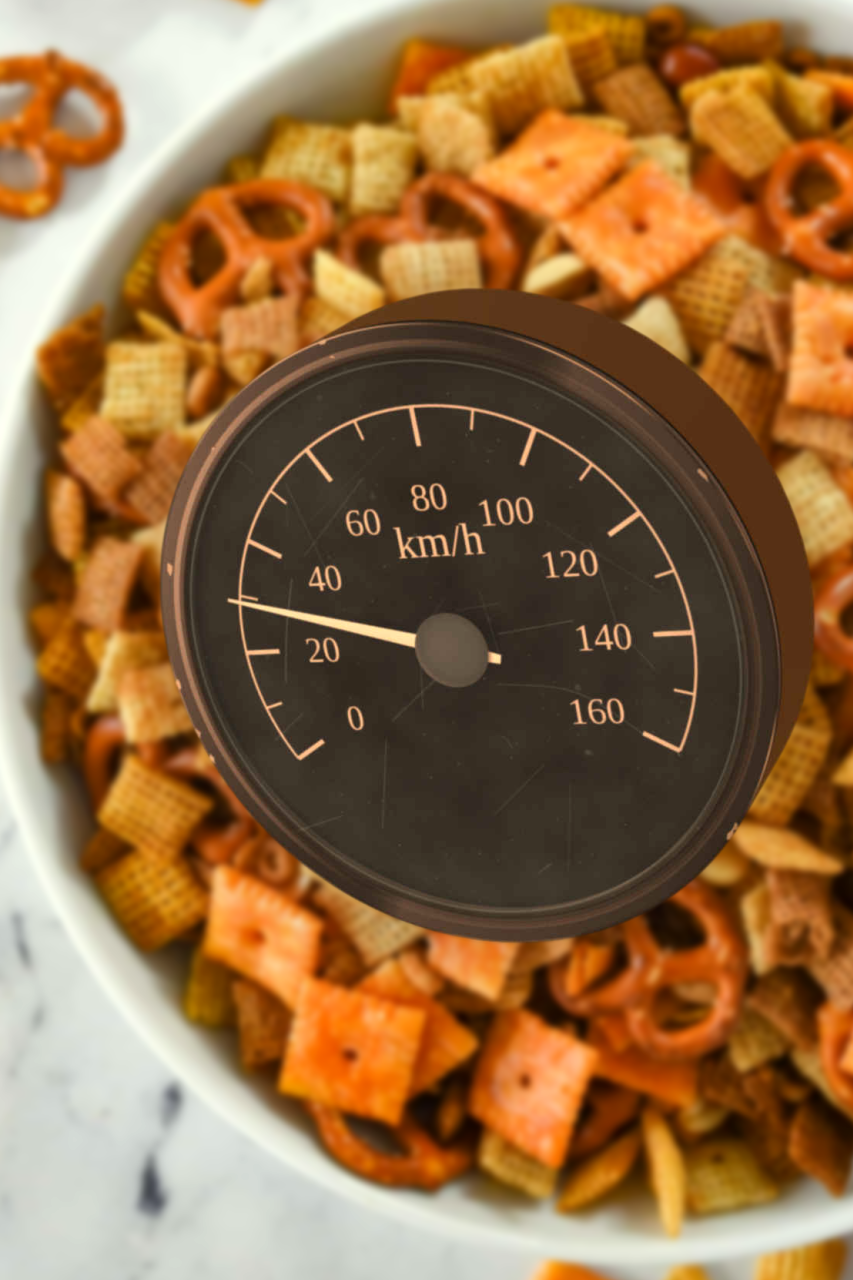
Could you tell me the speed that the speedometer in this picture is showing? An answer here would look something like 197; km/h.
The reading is 30; km/h
